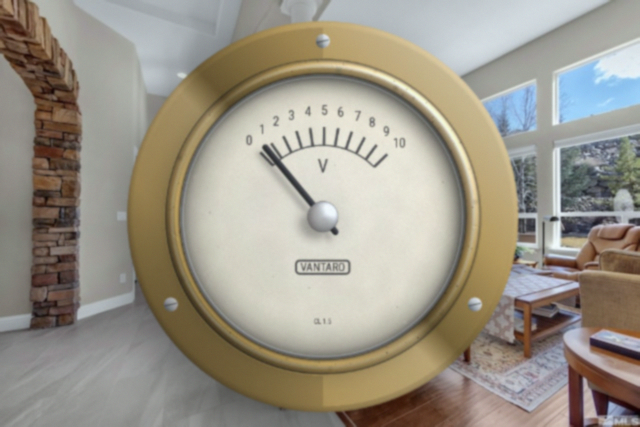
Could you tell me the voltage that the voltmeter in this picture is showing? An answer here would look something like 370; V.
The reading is 0.5; V
